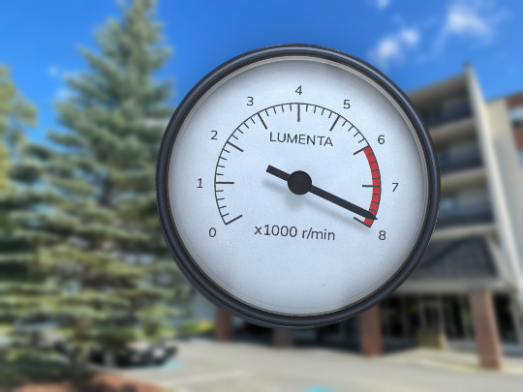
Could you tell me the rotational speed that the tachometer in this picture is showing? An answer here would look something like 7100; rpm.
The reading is 7800; rpm
